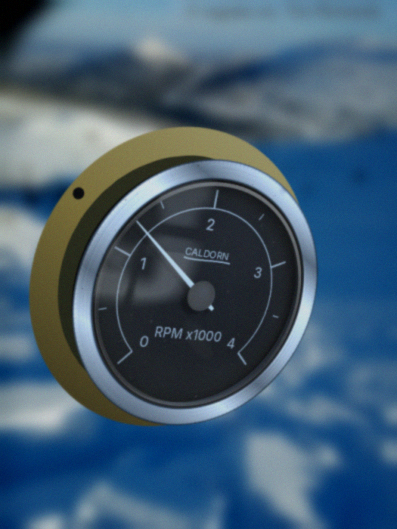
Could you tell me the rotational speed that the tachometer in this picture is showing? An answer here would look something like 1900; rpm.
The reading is 1250; rpm
